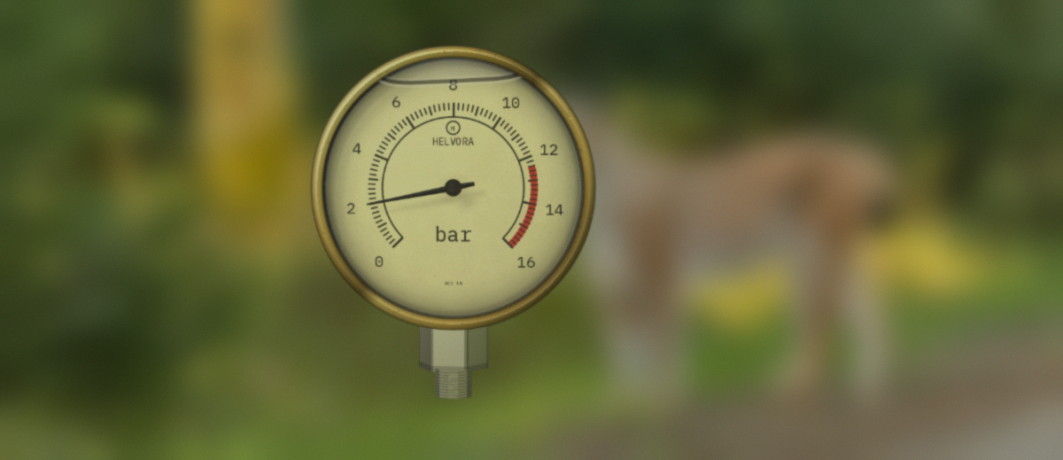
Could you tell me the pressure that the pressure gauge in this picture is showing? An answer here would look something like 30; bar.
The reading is 2; bar
